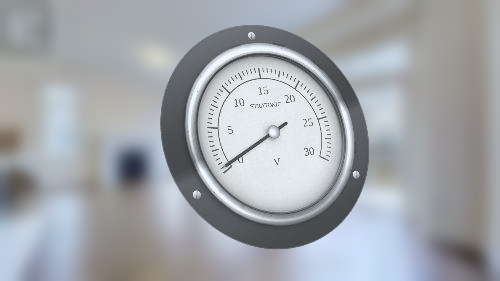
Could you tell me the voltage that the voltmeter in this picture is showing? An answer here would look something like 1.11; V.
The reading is 0.5; V
